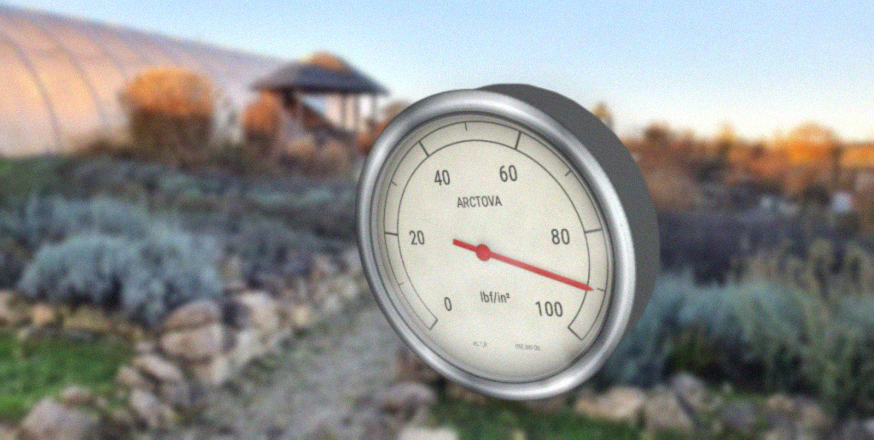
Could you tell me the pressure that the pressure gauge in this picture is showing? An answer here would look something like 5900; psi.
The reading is 90; psi
